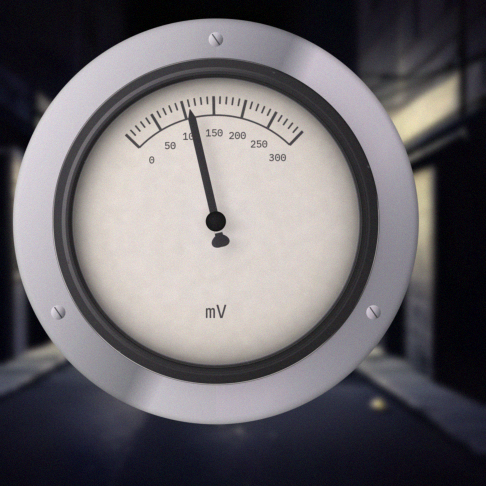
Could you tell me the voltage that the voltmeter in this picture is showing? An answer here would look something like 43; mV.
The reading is 110; mV
